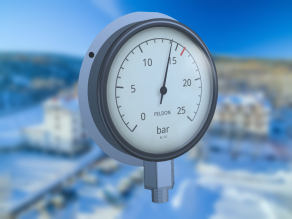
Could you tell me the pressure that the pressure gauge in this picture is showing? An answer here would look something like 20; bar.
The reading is 14; bar
